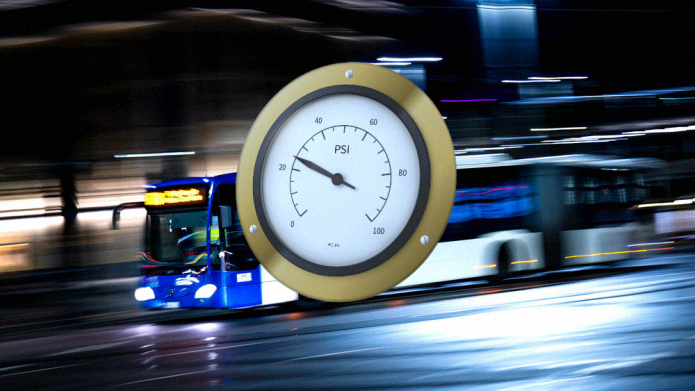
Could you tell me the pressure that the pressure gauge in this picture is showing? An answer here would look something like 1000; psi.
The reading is 25; psi
